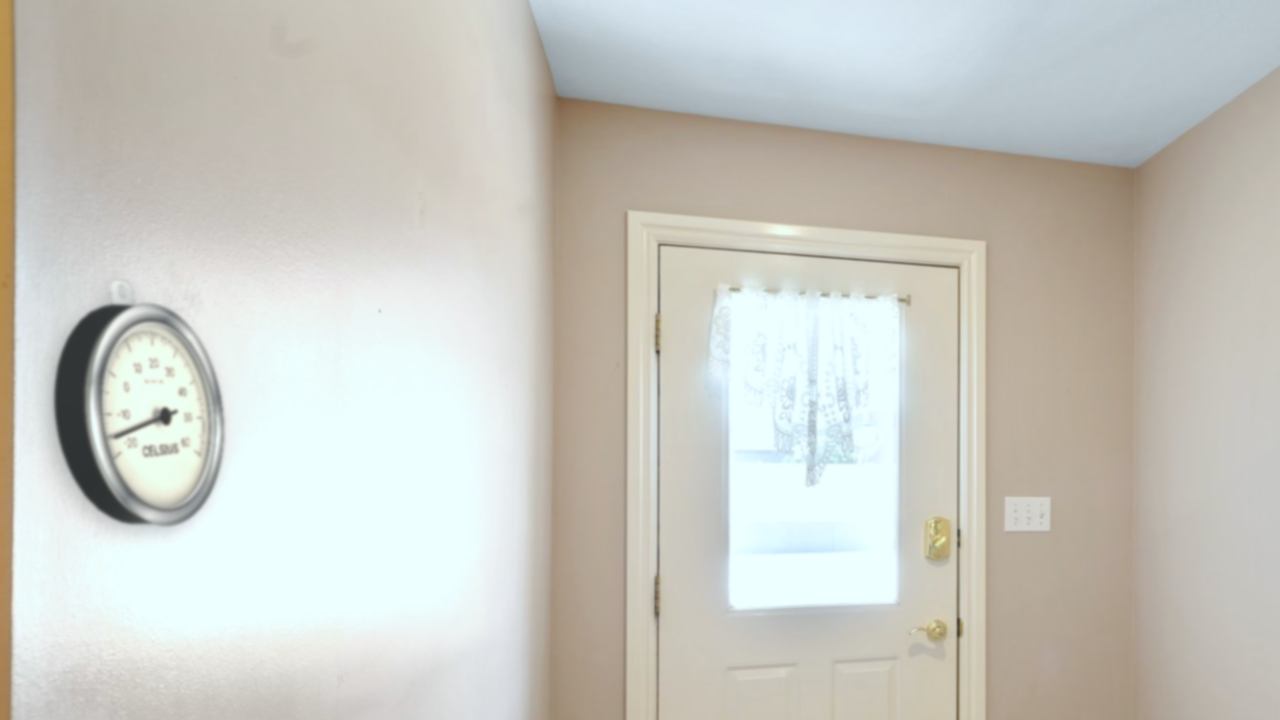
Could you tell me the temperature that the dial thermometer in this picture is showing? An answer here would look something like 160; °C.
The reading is -15; °C
